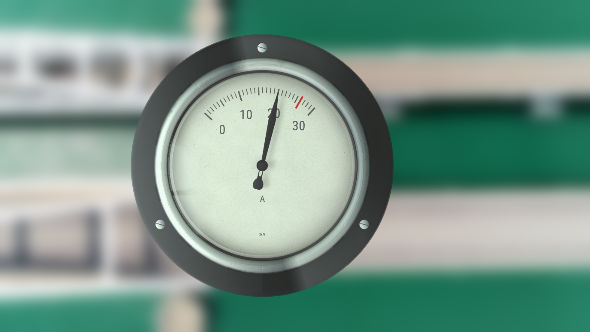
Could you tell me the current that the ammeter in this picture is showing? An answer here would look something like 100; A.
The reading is 20; A
